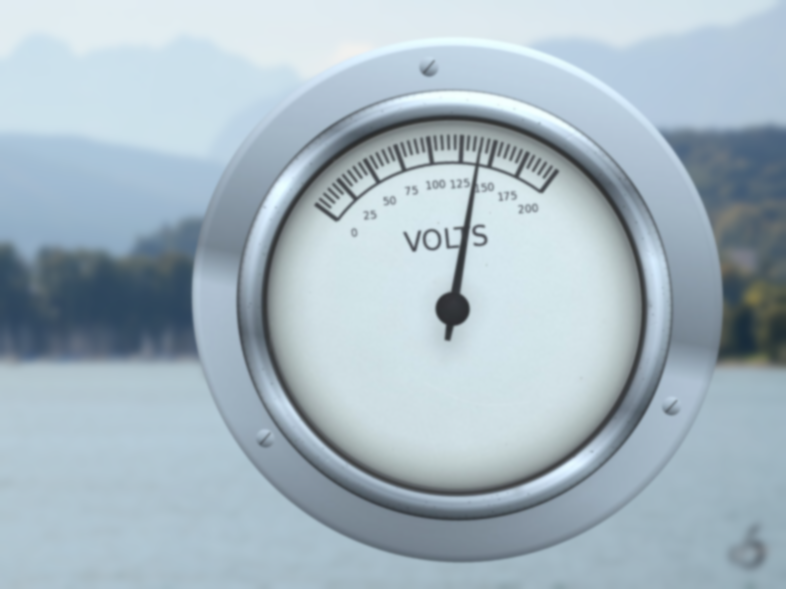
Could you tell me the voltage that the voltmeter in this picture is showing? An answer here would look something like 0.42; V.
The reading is 140; V
